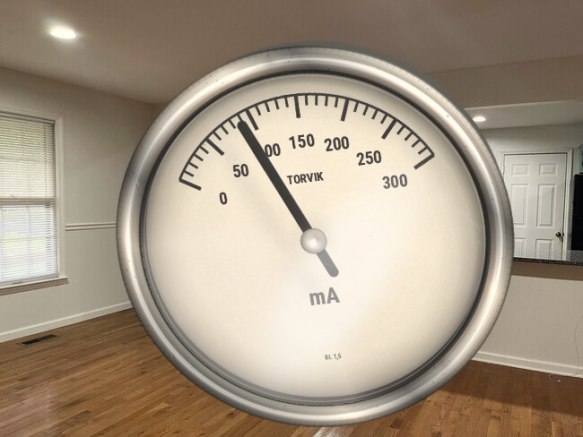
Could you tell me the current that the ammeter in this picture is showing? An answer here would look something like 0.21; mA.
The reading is 90; mA
